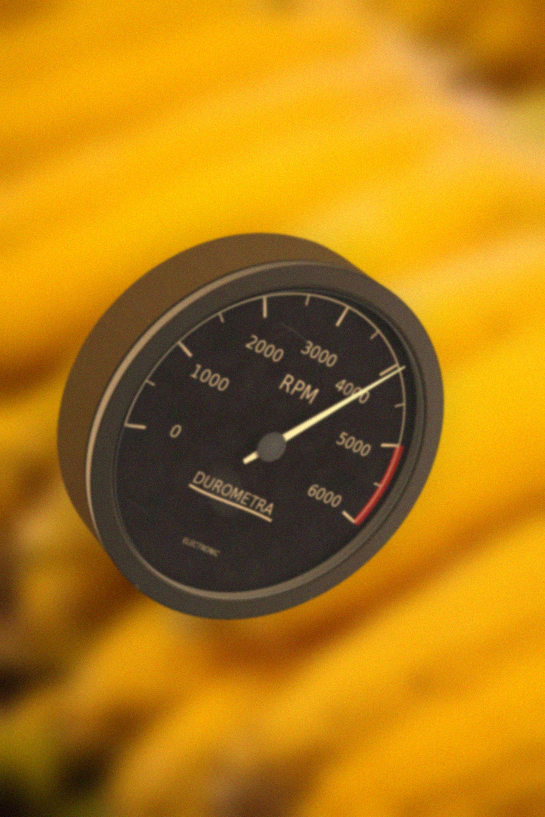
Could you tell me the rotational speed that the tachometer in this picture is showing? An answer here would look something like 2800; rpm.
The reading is 4000; rpm
